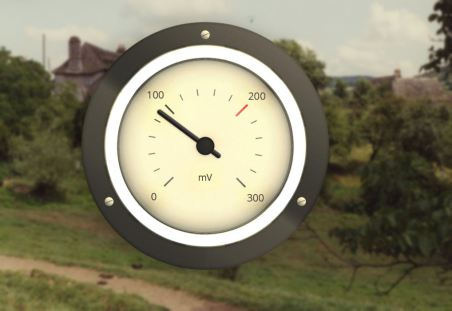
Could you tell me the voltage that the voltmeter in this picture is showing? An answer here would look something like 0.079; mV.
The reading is 90; mV
